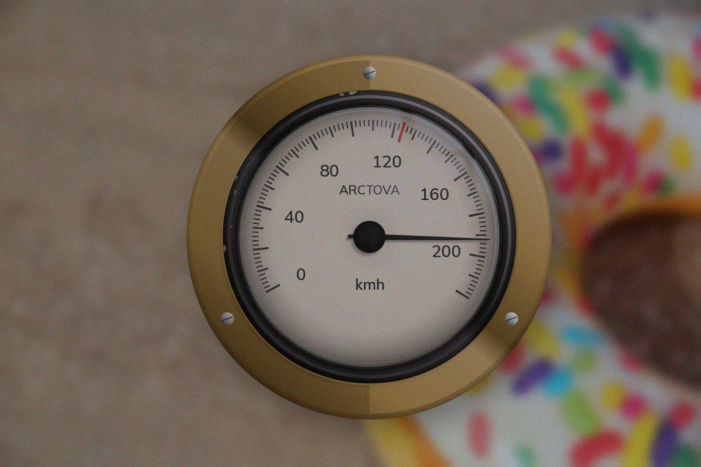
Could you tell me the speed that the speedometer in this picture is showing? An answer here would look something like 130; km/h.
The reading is 192; km/h
